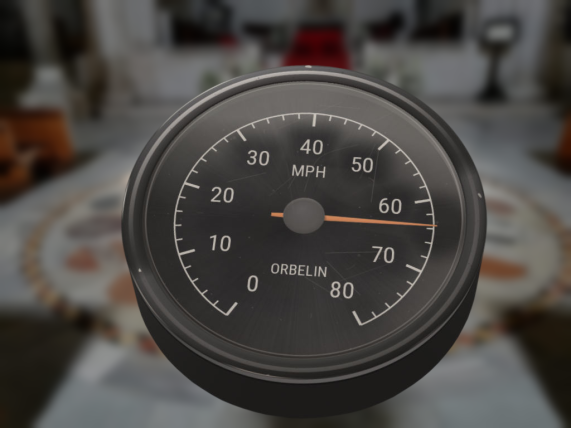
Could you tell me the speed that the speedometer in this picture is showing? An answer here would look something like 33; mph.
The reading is 64; mph
